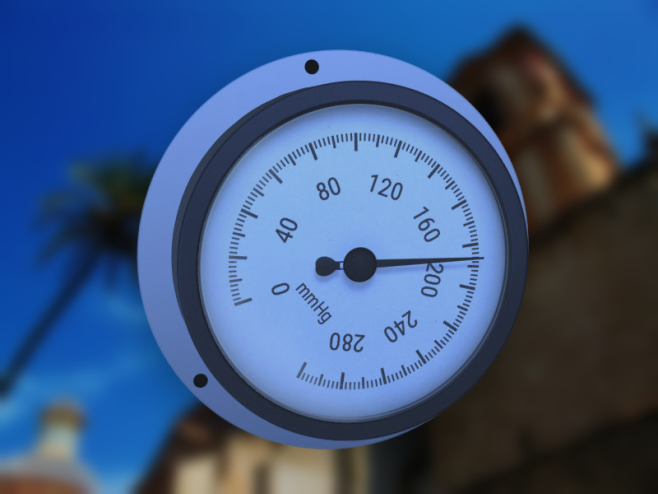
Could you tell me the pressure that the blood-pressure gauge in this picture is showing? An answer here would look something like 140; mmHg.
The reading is 186; mmHg
